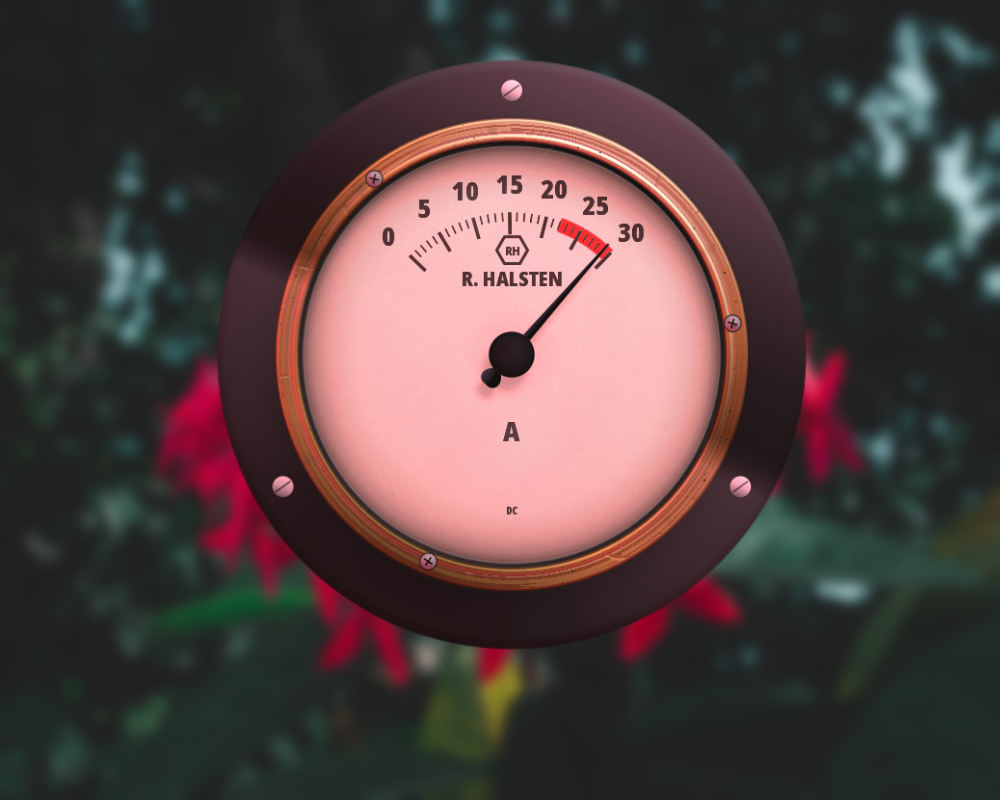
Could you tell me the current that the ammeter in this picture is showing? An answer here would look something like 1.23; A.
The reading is 29; A
